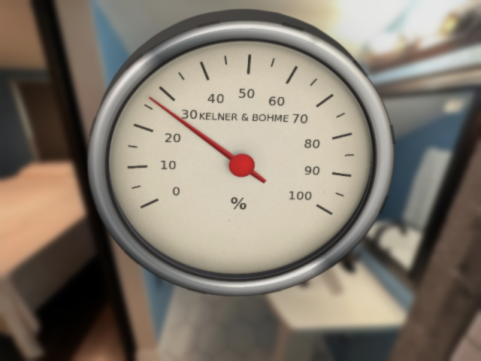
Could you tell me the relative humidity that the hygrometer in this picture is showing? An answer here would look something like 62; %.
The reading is 27.5; %
